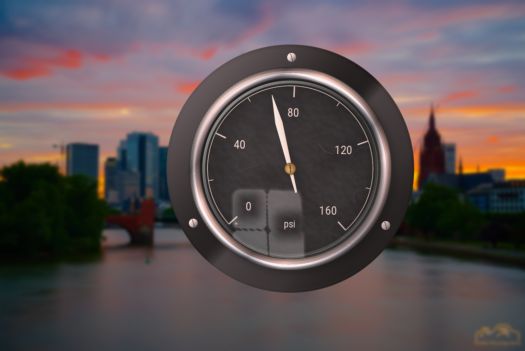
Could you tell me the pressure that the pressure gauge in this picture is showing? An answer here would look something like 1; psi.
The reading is 70; psi
